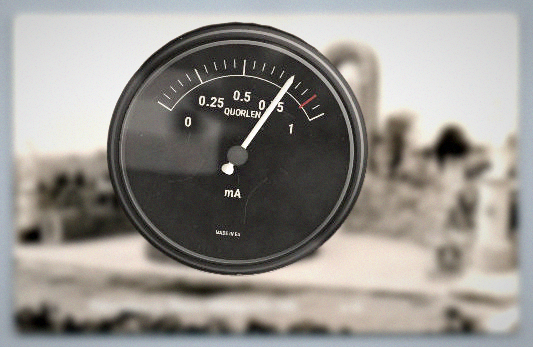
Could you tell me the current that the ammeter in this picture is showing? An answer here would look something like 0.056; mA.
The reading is 0.75; mA
